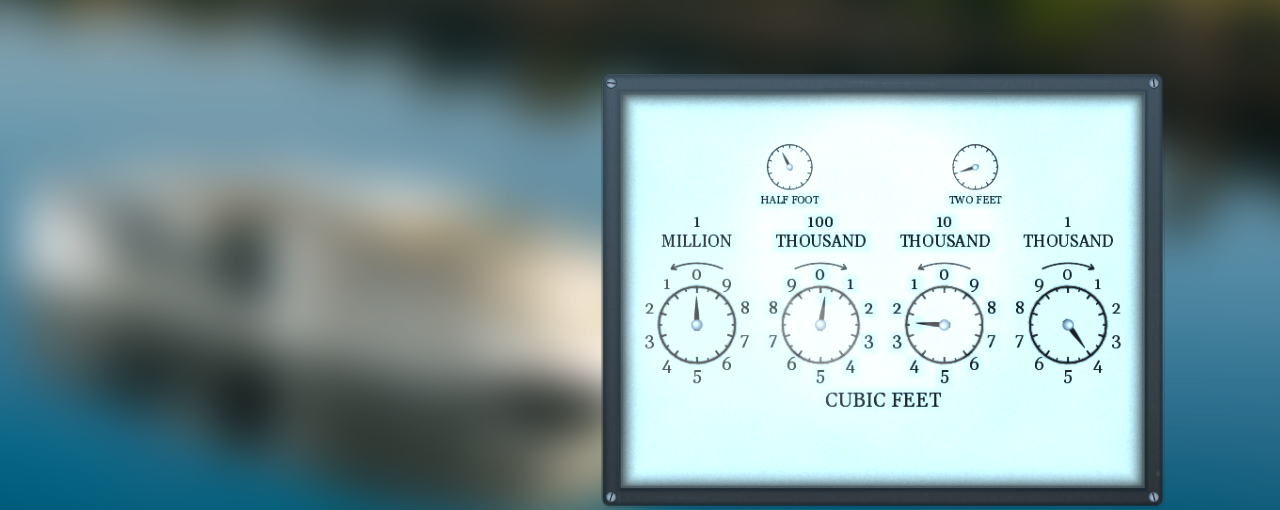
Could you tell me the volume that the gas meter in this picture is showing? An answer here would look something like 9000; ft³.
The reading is 2400; ft³
